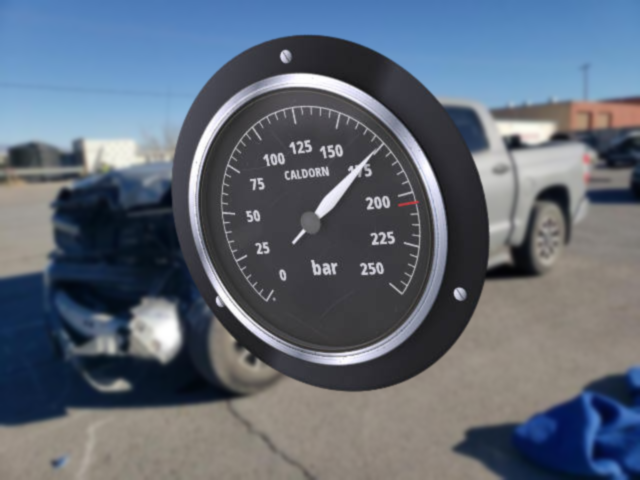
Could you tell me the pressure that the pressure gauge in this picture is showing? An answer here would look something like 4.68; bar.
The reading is 175; bar
